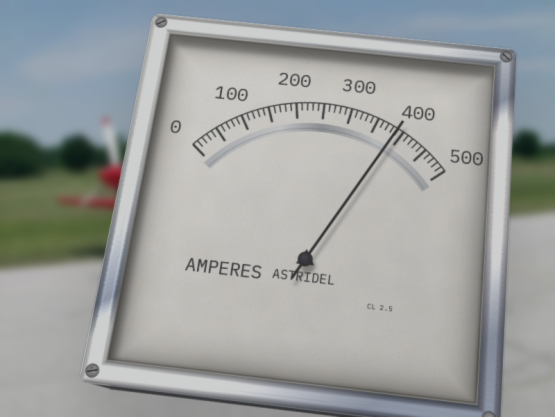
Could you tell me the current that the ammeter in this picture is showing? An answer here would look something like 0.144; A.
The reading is 390; A
